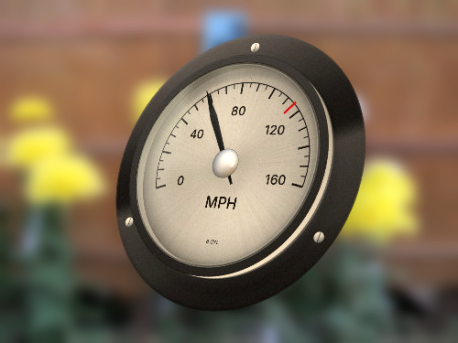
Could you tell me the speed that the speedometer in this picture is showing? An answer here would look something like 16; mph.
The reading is 60; mph
